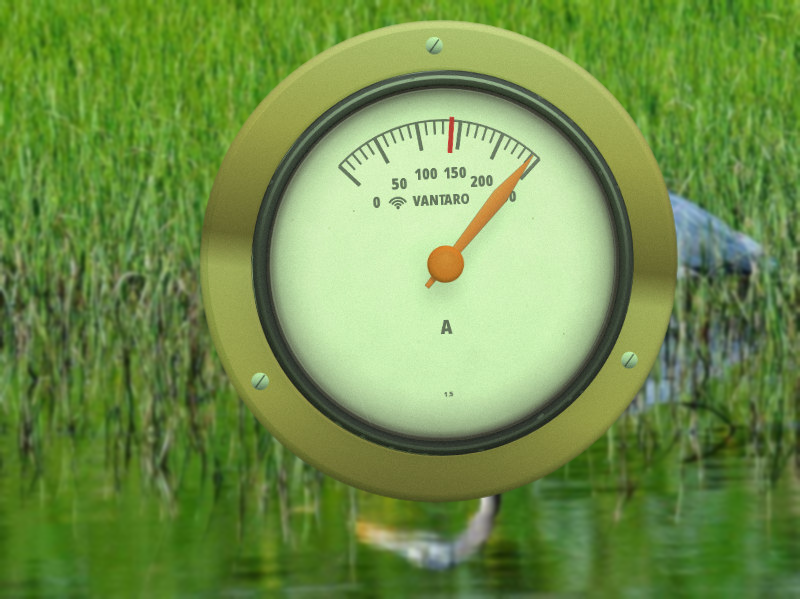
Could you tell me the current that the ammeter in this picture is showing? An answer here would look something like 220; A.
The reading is 240; A
